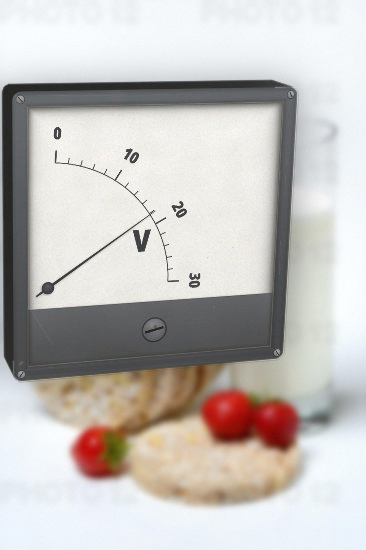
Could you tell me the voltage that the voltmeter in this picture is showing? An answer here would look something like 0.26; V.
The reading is 18; V
